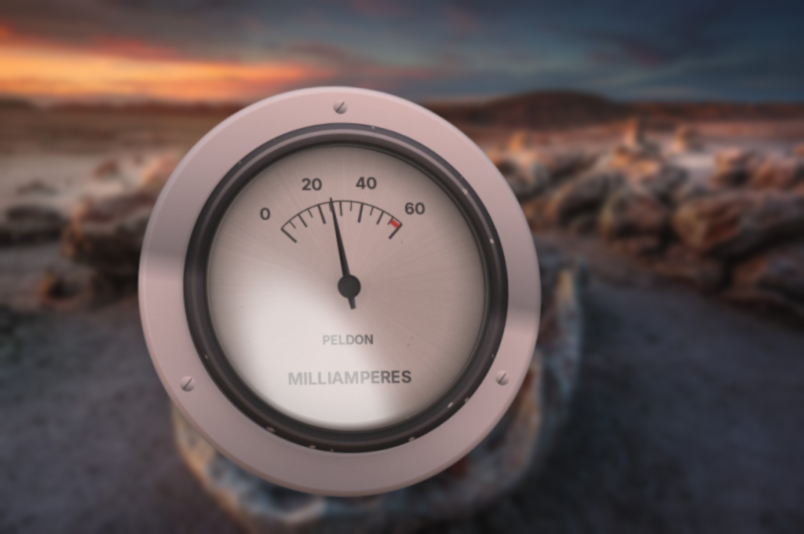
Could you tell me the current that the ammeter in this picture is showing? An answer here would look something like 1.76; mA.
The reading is 25; mA
